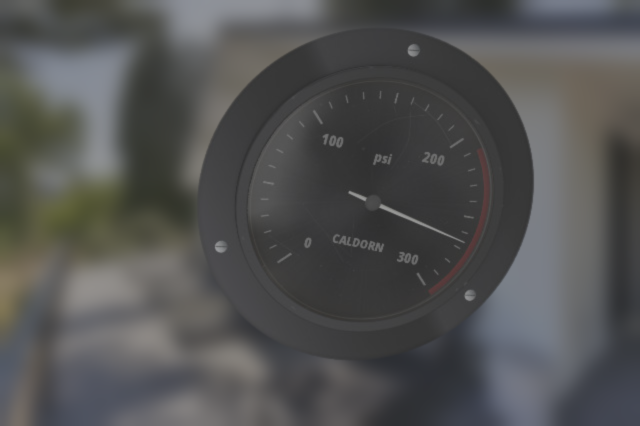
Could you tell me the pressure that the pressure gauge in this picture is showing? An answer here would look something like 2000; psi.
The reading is 265; psi
